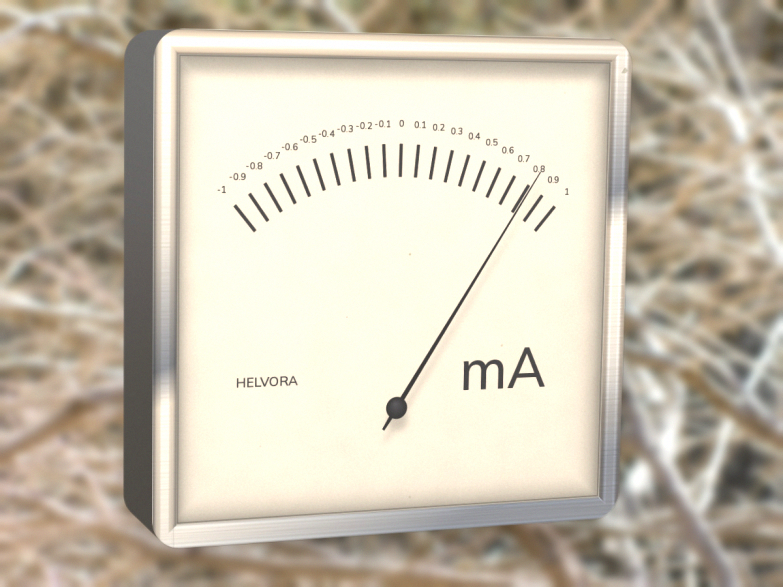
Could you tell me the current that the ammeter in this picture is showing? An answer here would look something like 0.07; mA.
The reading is 0.8; mA
